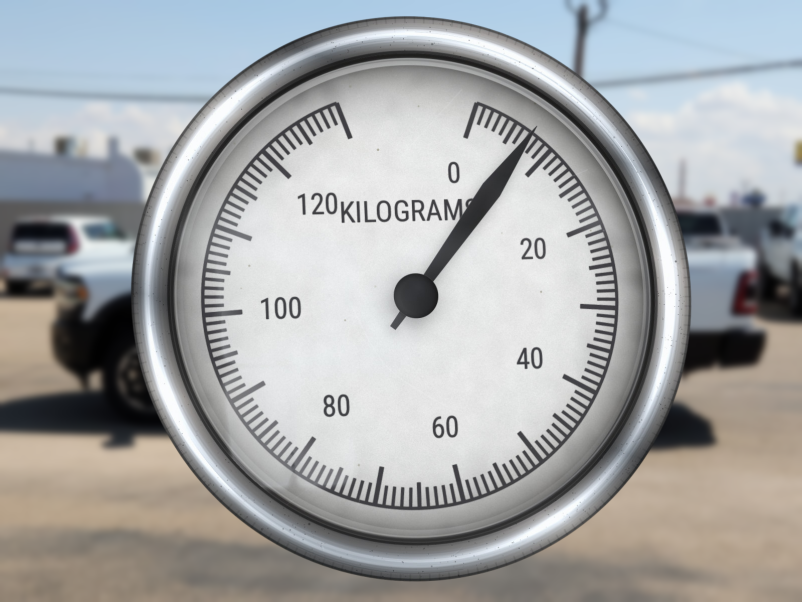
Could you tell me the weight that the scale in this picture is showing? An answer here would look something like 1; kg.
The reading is 7; kg
